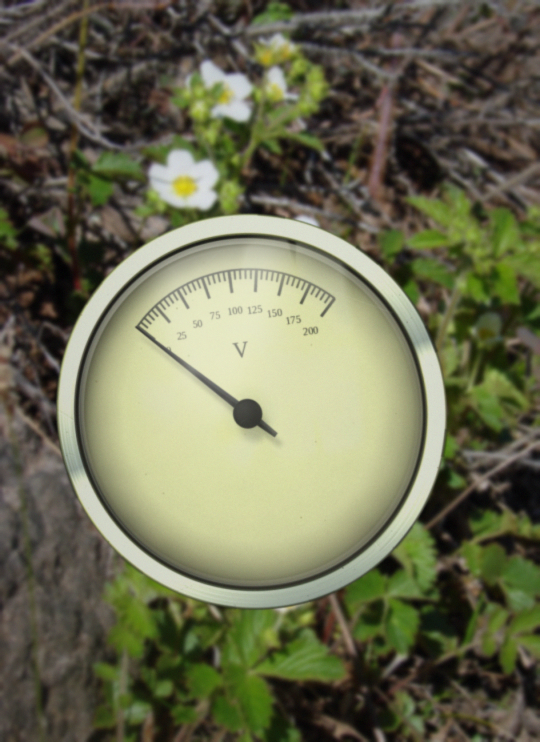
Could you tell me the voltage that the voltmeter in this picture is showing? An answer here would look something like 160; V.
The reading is 0; V
